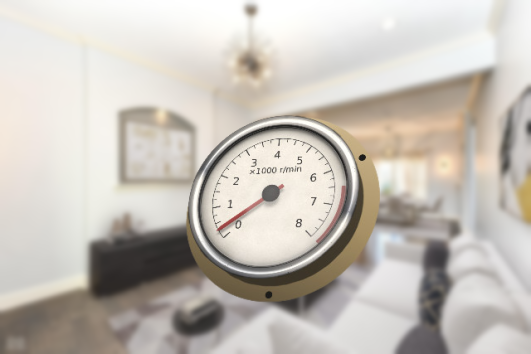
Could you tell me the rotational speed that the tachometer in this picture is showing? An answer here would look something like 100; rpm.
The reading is 250; rpm
